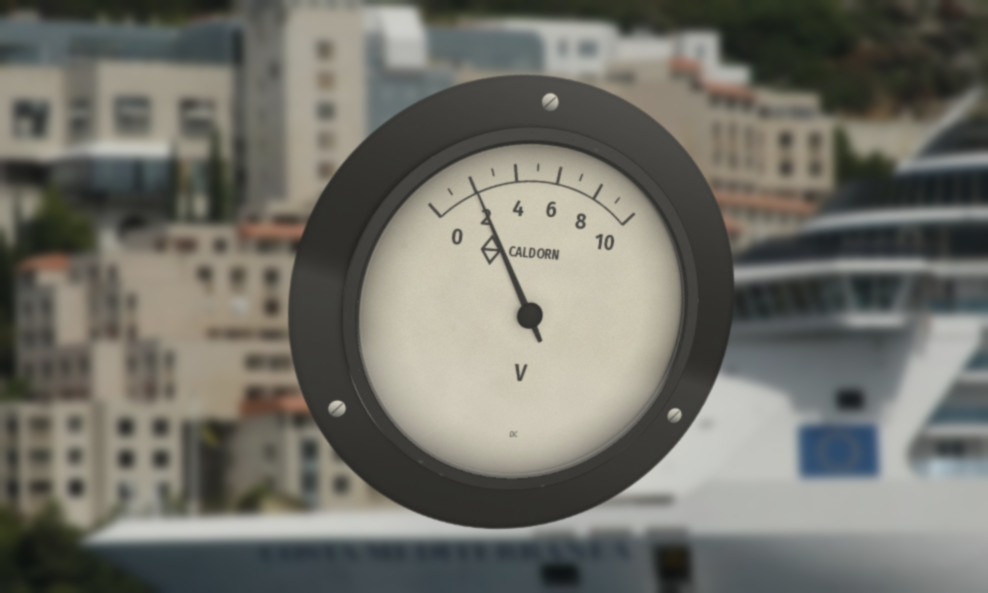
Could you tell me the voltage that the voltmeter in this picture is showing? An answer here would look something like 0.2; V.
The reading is 2; V
